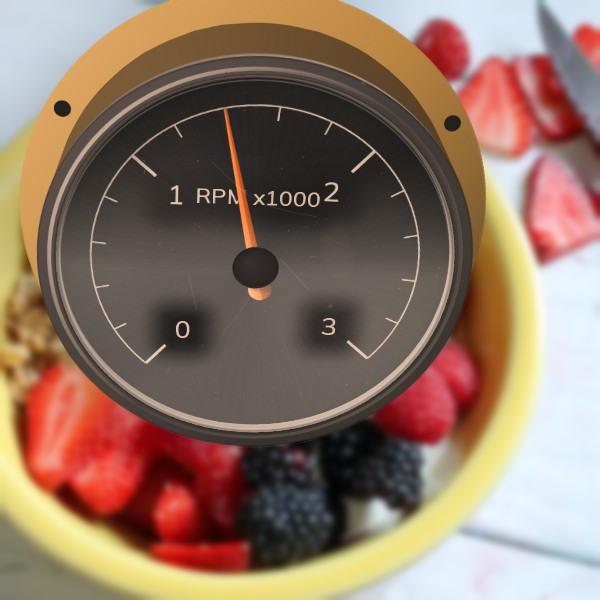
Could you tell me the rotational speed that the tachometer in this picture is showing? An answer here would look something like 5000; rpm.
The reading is 1400; rpm
